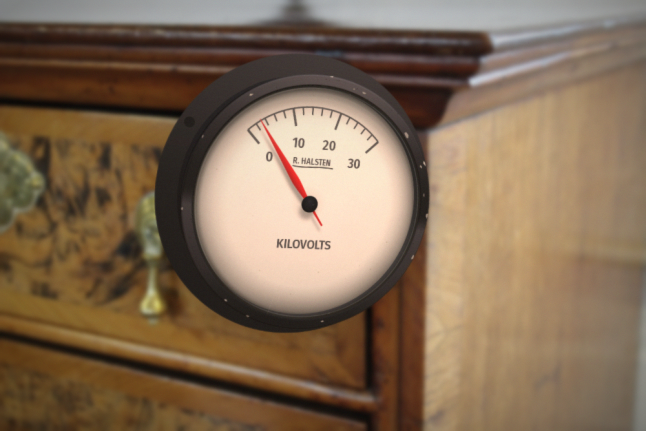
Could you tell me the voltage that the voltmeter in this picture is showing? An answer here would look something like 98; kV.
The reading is 3; kV
